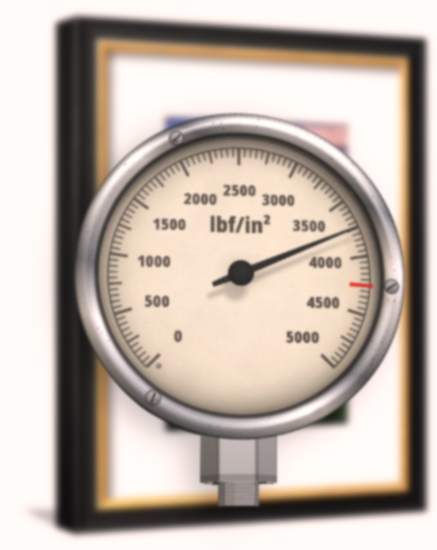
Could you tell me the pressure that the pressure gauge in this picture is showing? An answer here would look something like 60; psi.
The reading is 3750; psi
